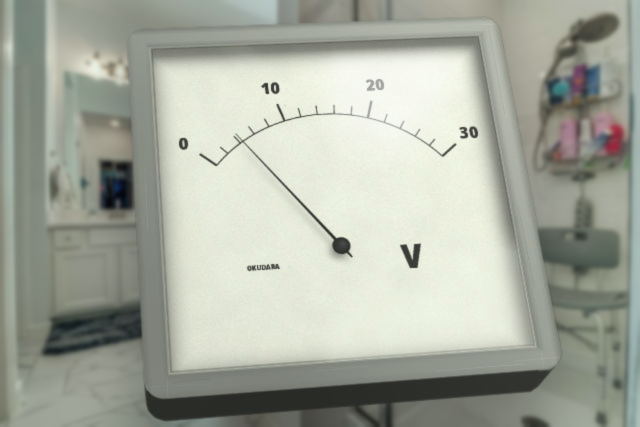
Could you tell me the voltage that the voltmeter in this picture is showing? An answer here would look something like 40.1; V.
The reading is 4; V
